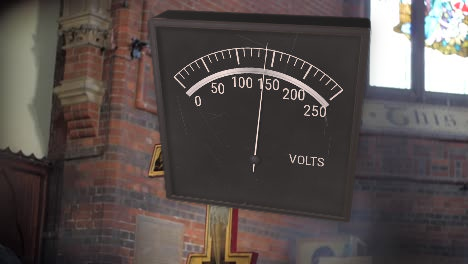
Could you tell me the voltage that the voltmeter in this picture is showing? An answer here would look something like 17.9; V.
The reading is 140; V
